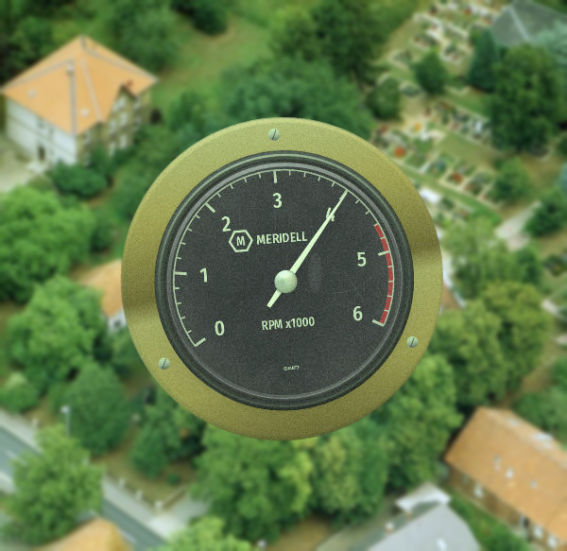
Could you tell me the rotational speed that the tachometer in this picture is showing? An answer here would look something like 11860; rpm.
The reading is 4000; rpm
